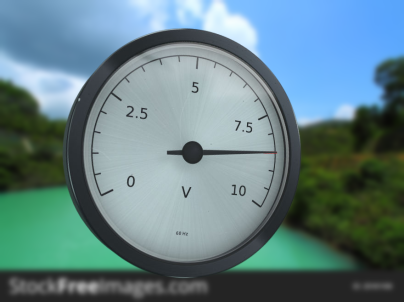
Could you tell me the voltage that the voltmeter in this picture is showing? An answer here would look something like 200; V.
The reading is 8.5; V
